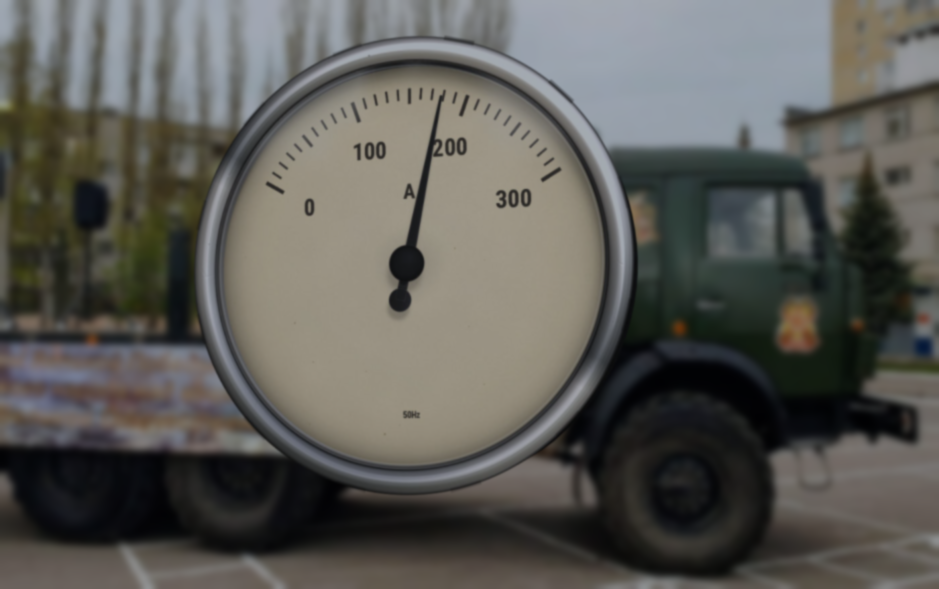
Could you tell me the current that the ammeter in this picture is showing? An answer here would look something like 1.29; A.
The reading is 180; A
